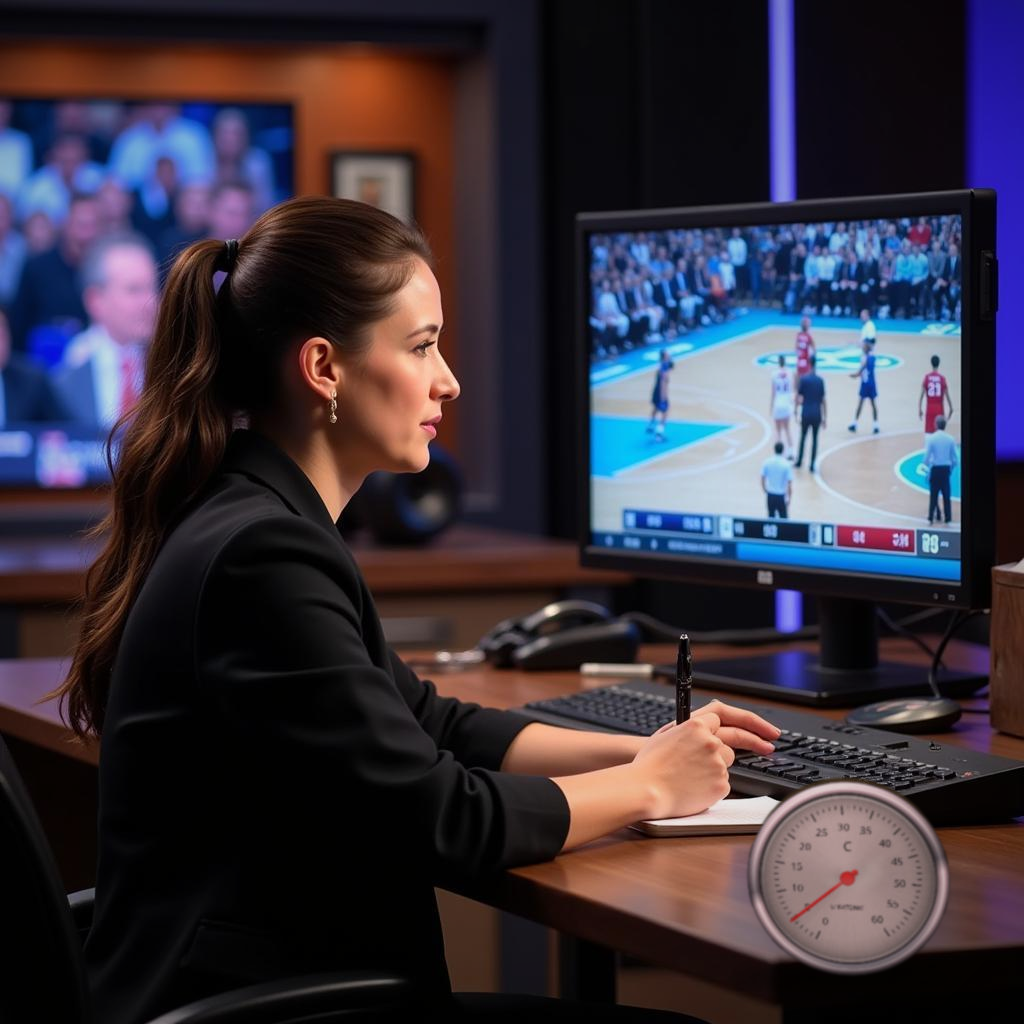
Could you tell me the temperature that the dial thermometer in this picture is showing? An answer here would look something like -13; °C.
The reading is 5; °C
